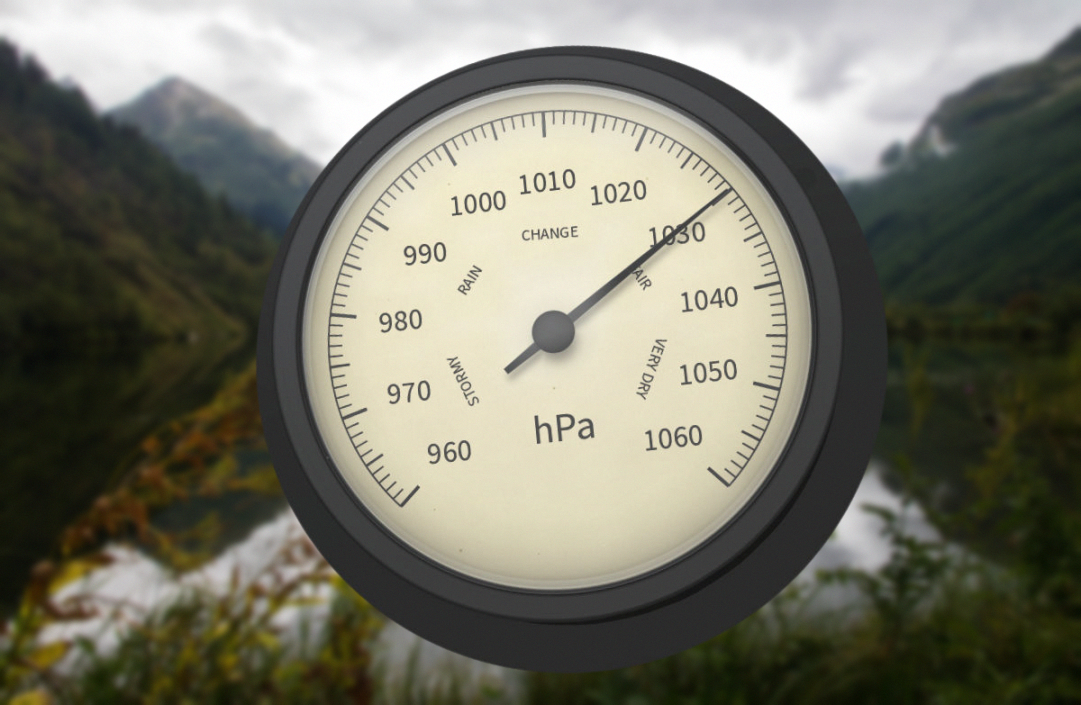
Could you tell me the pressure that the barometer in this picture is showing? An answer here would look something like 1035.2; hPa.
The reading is 1030; hPa
